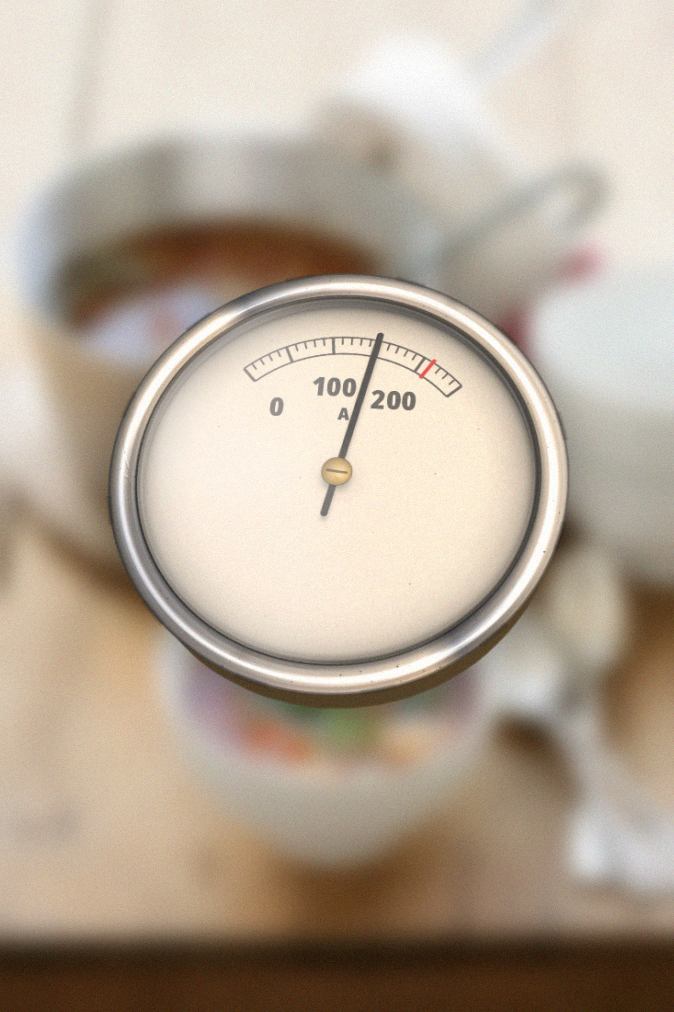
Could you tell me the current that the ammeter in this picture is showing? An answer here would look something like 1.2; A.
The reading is 150; A
